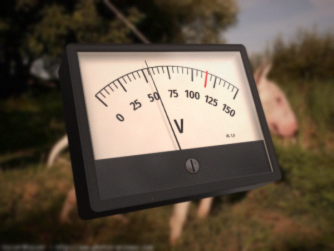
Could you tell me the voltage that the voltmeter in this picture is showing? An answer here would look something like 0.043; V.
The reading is 55; V
